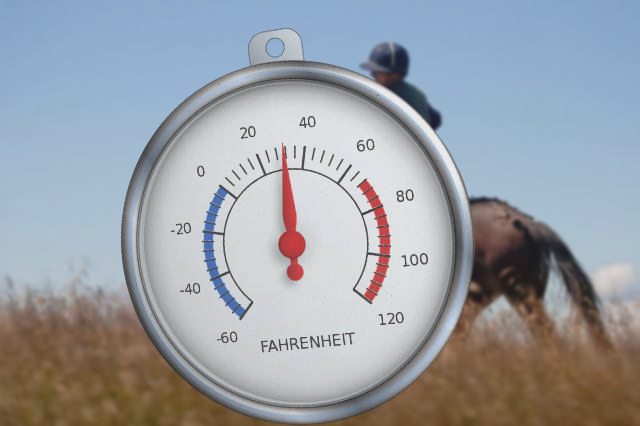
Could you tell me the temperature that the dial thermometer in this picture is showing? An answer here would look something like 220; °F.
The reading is 32; °F
